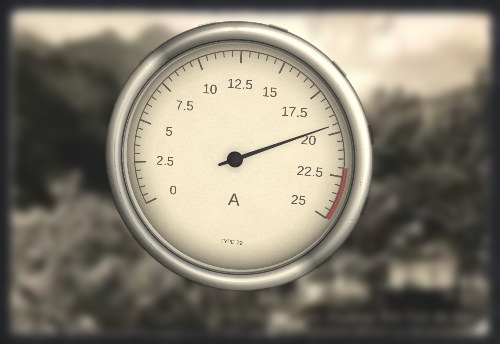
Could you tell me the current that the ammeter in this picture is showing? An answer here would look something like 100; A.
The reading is 19.5; A
